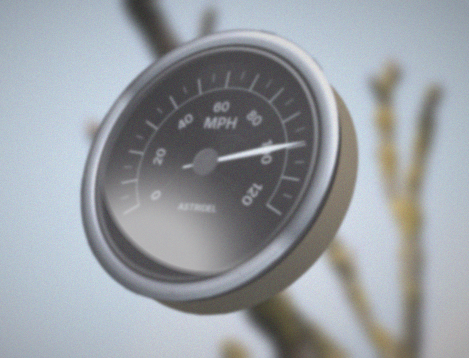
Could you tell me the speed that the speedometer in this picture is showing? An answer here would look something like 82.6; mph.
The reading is 100; mph
